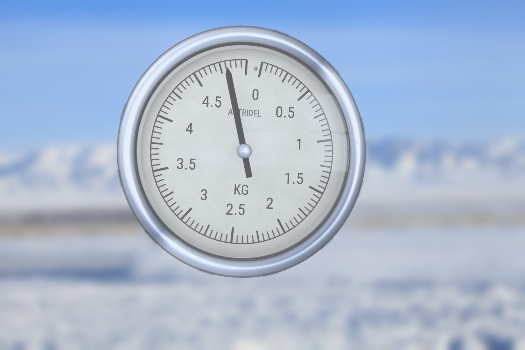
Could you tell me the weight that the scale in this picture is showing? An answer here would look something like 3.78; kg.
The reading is 4.8; kg
